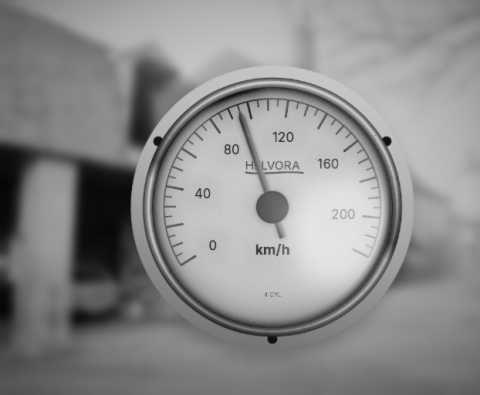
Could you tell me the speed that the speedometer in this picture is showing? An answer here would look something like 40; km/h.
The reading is 95; km/h
